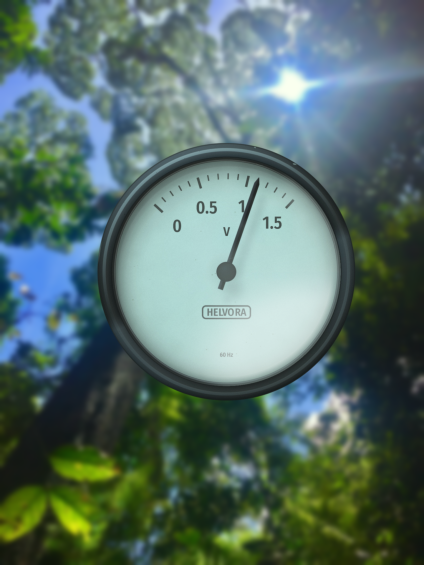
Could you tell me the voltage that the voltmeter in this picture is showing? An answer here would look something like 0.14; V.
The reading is 1.1; V
